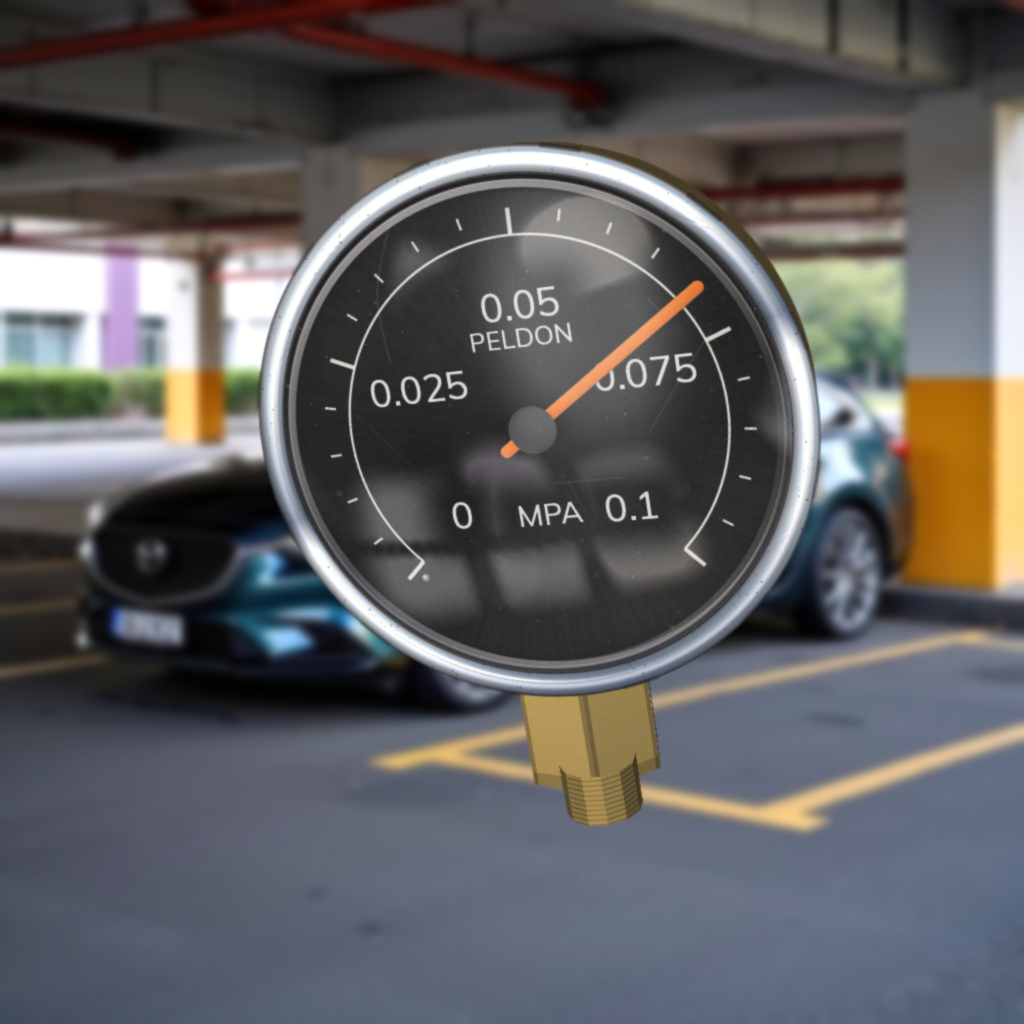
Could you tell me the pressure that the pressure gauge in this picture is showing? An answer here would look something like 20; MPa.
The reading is 0.07; MPa
